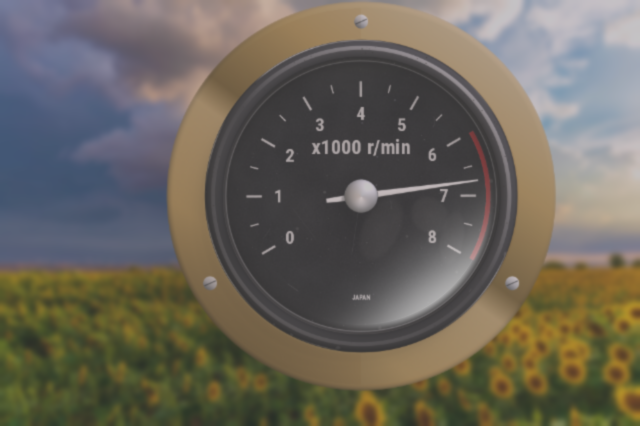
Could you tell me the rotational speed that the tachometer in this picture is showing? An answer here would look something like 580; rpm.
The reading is 6750; rpm
